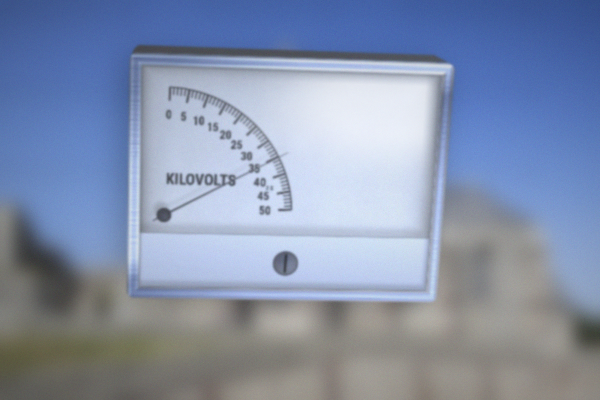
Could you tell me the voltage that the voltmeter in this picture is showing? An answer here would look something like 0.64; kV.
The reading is 35; kV
